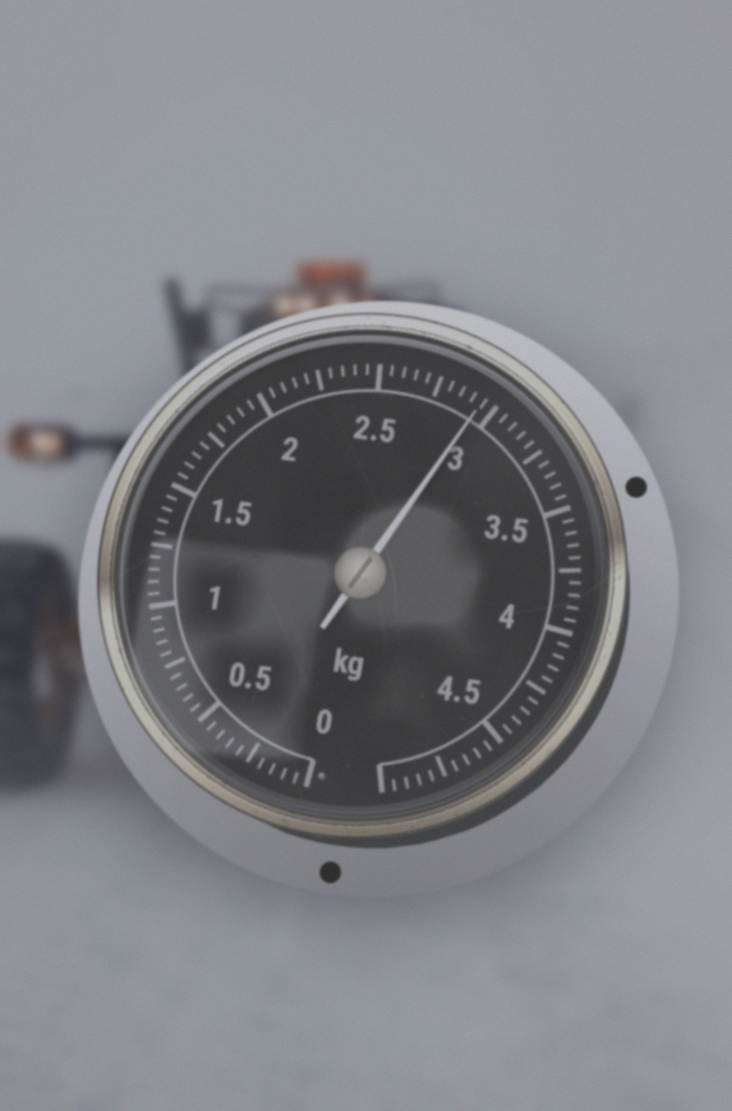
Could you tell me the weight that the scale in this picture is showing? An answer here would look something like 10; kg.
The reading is 2.95; kg
